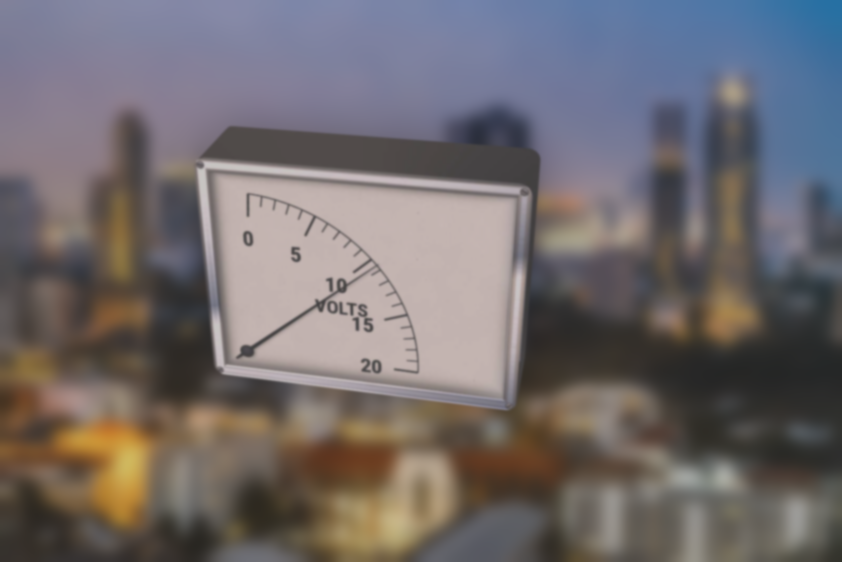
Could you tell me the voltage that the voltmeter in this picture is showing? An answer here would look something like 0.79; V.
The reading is 10.5; V
